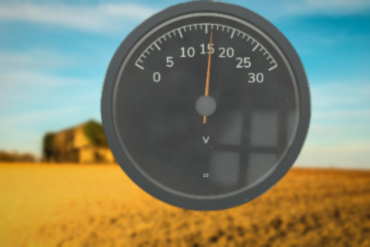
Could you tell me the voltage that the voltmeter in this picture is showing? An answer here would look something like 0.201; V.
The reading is 16; V
